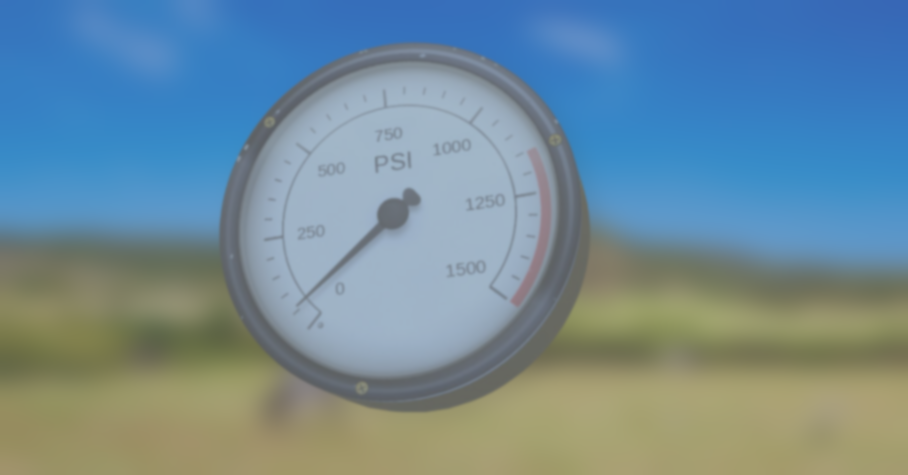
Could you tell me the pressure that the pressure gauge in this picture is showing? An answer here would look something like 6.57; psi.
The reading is 50; psi
